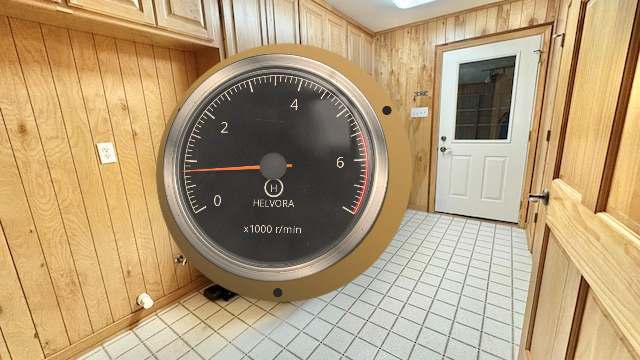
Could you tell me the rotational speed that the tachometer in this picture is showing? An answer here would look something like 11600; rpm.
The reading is 800; rpm
